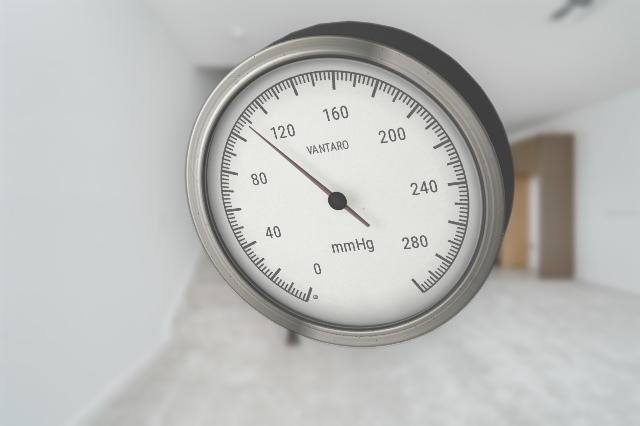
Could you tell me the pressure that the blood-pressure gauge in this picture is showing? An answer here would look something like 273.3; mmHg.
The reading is 110; mmHg
